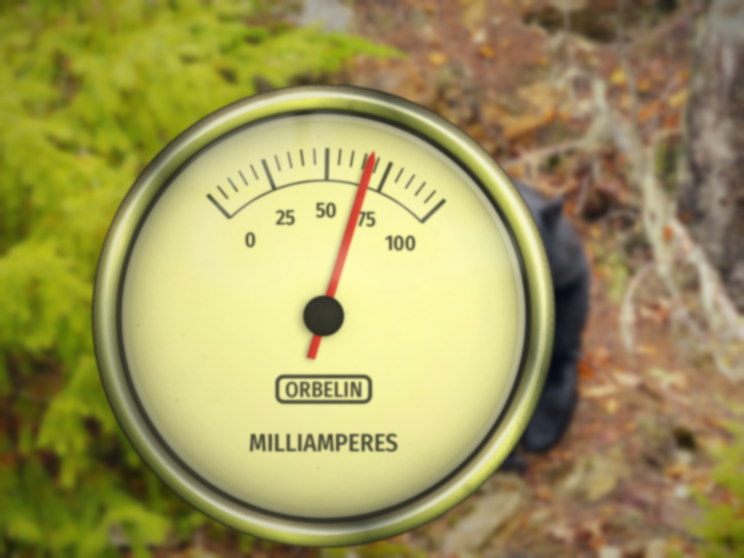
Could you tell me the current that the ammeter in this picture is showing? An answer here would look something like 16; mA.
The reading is 67.5; mA
